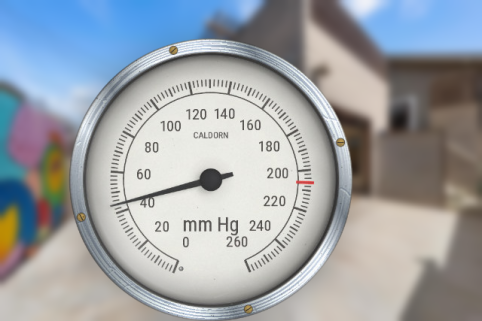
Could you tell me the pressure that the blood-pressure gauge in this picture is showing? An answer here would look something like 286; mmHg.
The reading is 44; mmHg
